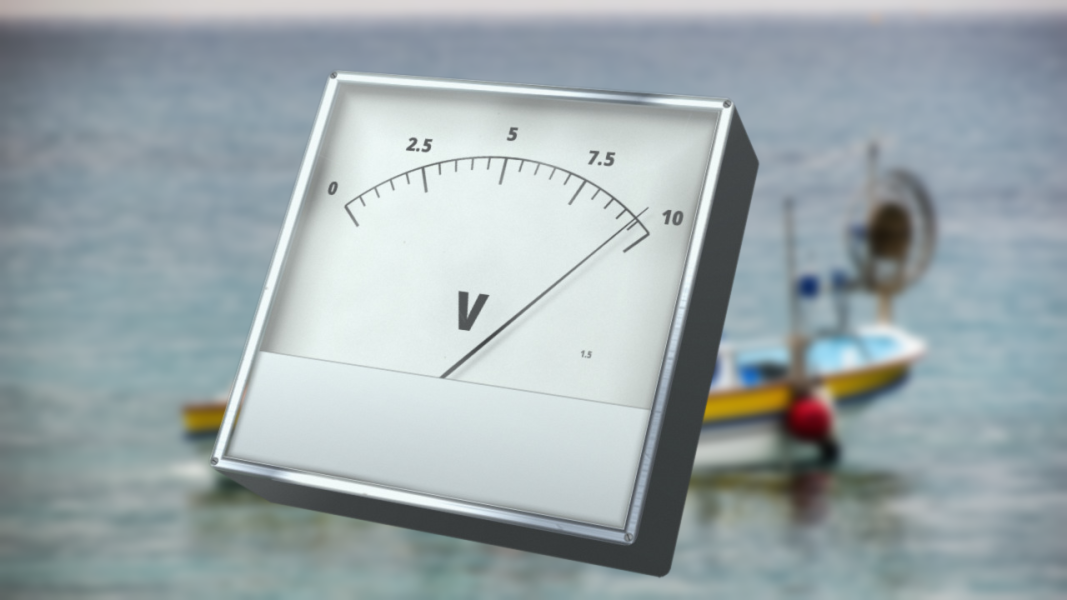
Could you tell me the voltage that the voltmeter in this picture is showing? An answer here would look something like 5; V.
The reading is 9.5; V
